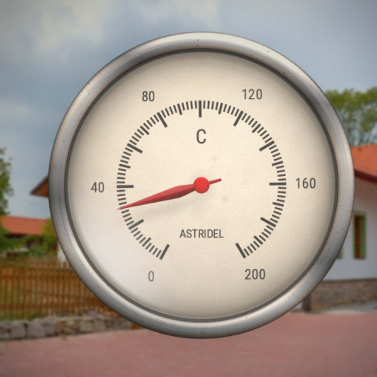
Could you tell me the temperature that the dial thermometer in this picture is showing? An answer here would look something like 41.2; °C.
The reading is 30; °C
